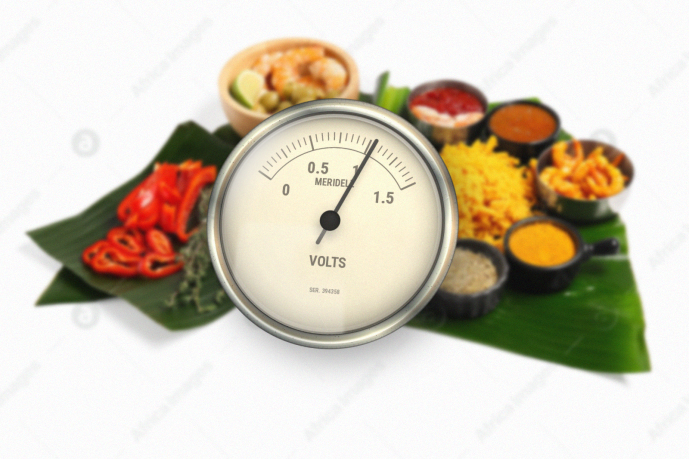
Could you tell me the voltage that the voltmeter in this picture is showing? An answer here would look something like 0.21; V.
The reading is 1.05; V
